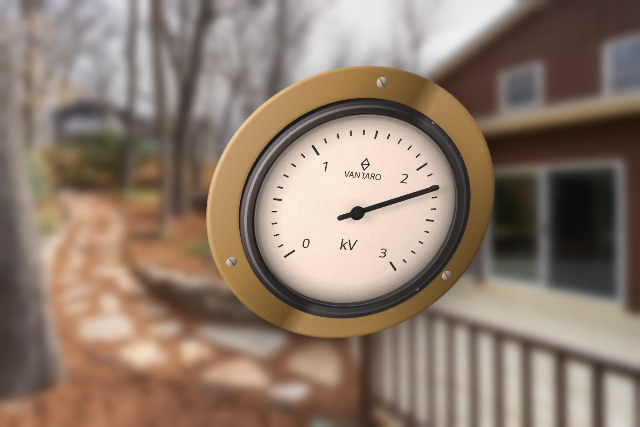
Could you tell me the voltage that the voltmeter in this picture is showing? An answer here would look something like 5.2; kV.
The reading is 2.2; kV
